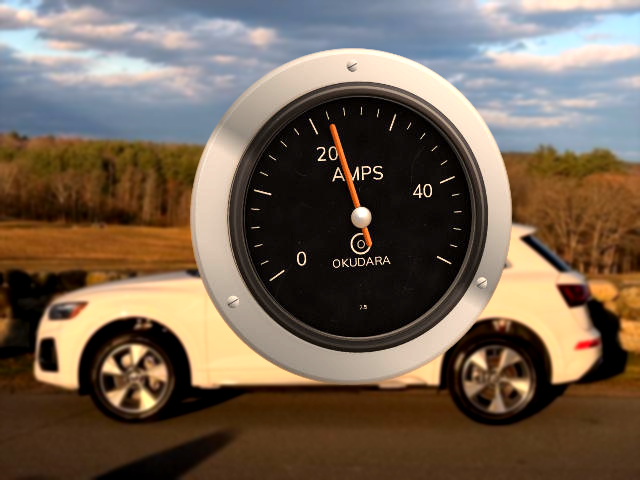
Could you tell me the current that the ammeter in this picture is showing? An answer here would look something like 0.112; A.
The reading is 22; A
